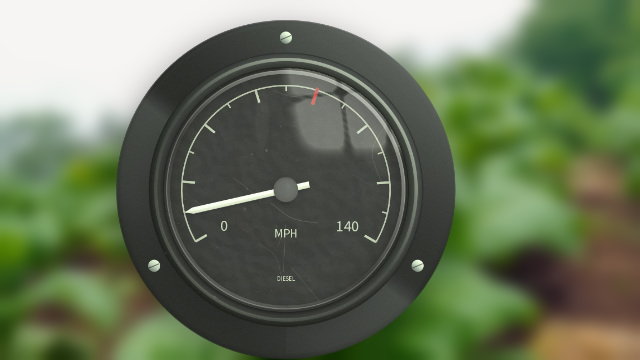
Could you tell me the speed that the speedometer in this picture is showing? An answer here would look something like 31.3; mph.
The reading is 10; mph
